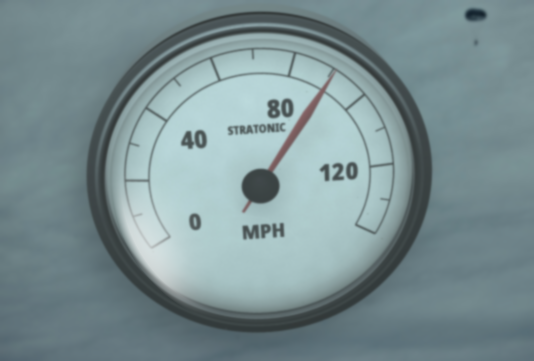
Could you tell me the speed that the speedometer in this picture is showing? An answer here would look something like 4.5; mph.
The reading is 90; mph
